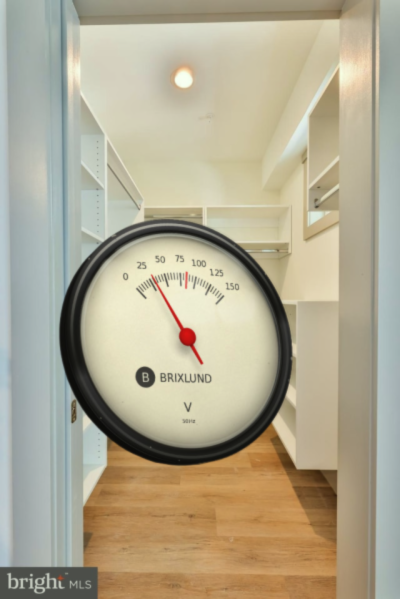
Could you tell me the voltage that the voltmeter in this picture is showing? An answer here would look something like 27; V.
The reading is 25; V
